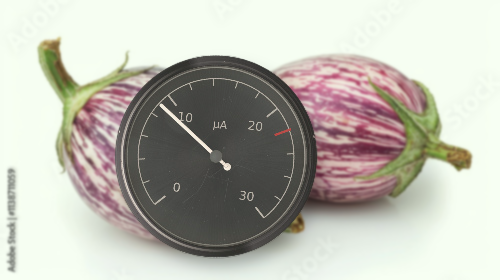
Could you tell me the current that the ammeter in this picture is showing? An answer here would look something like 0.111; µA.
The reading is 9; µA
